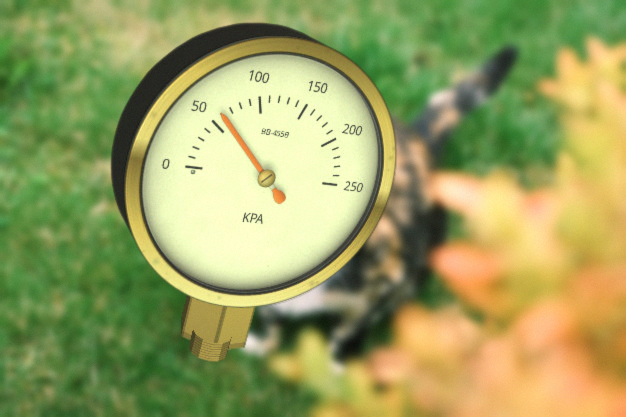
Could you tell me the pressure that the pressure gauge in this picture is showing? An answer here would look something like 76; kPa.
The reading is 60; kPa
